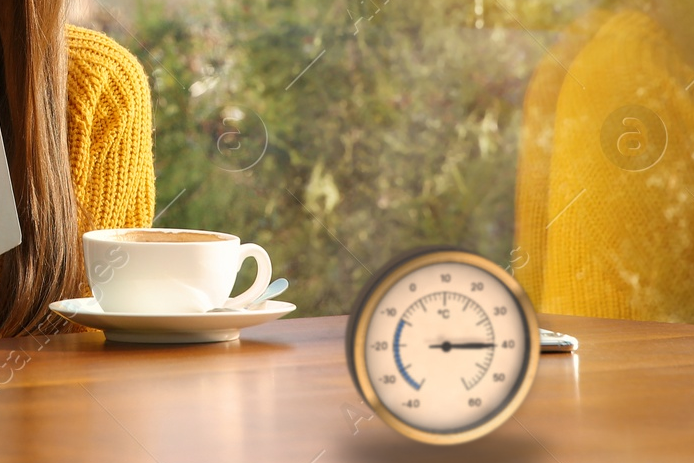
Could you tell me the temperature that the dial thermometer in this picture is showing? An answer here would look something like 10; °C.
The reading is 40; °C
